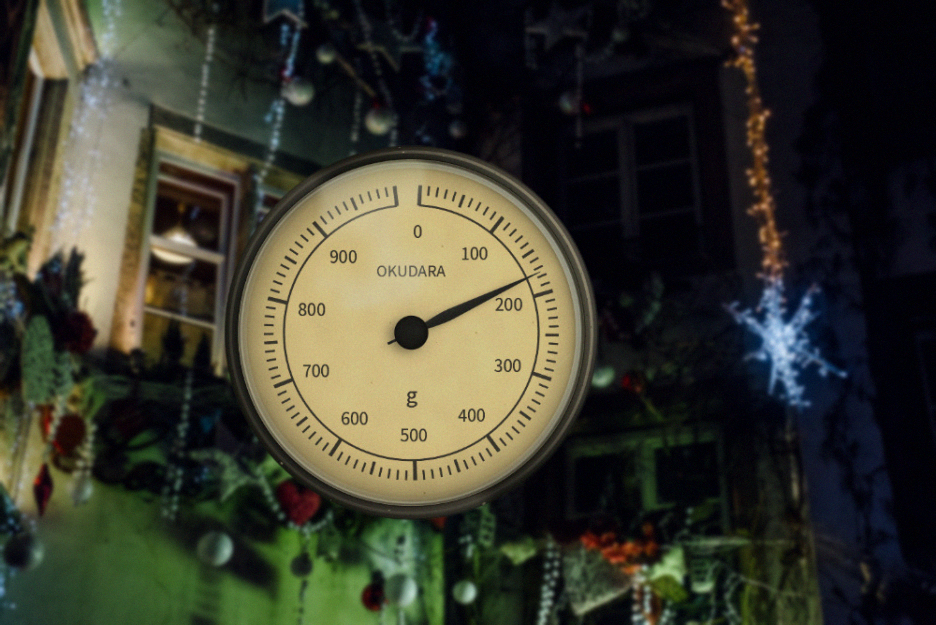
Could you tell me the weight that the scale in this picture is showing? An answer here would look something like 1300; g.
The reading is 175; g
